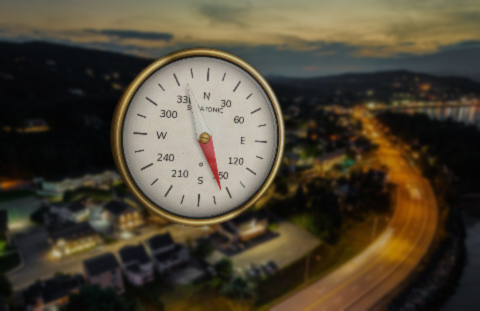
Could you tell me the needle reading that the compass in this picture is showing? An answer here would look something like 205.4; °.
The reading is 157.5; °
